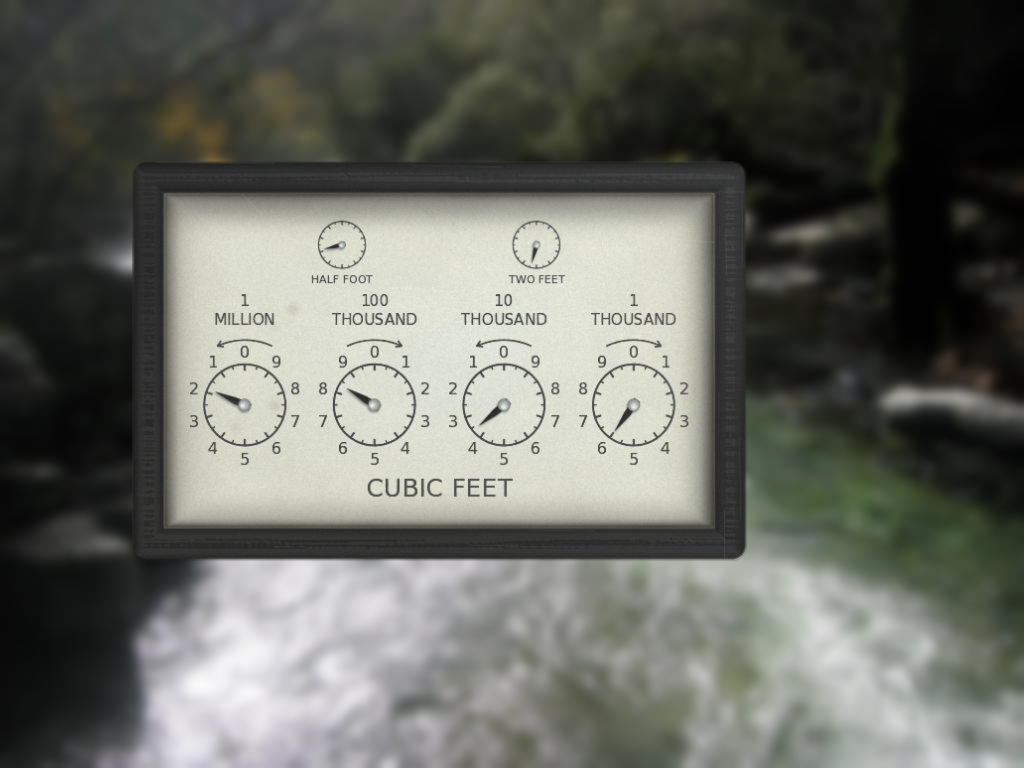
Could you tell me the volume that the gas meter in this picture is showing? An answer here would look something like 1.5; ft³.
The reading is 183600; ft³
